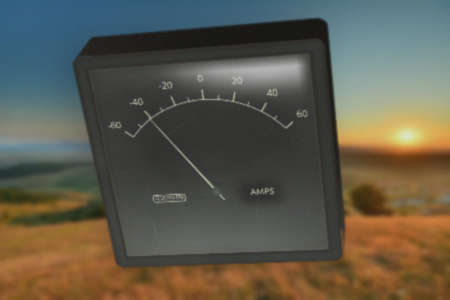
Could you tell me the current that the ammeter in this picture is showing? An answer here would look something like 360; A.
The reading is -40; A
